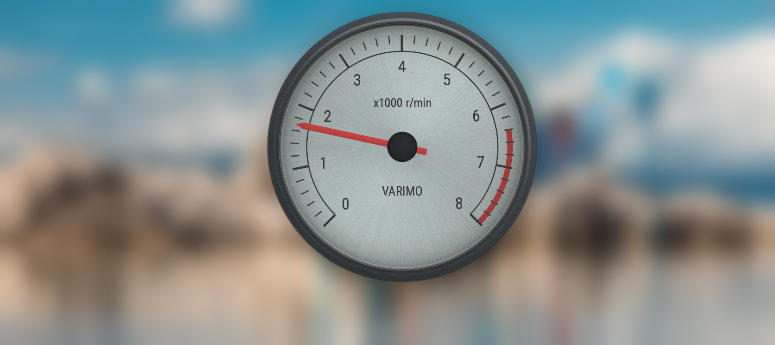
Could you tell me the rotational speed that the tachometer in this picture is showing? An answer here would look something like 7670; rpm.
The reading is 1700; rpm
